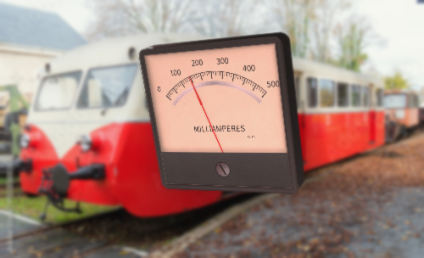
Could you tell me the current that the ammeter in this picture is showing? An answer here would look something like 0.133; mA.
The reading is 150; mA
